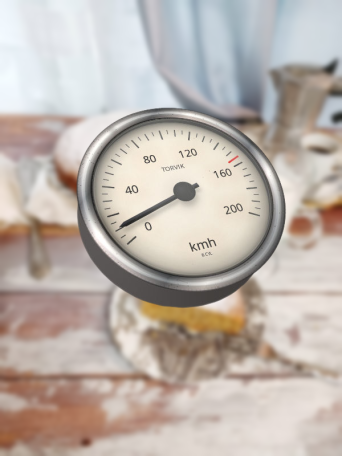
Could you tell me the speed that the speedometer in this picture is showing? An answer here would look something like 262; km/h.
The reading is 10; km/h
